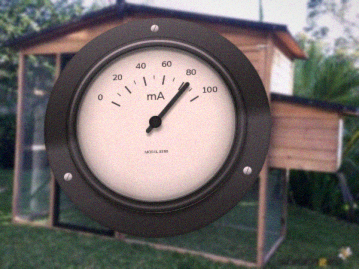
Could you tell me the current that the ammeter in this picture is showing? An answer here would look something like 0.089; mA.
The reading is 85; mA
